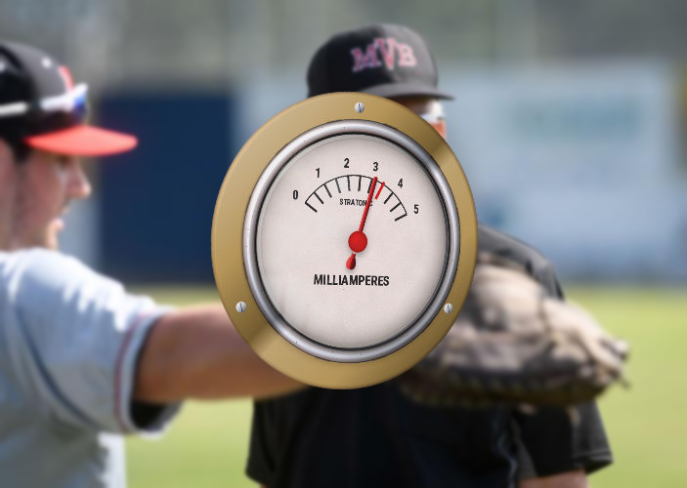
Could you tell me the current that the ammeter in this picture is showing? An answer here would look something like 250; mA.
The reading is 3; mA
